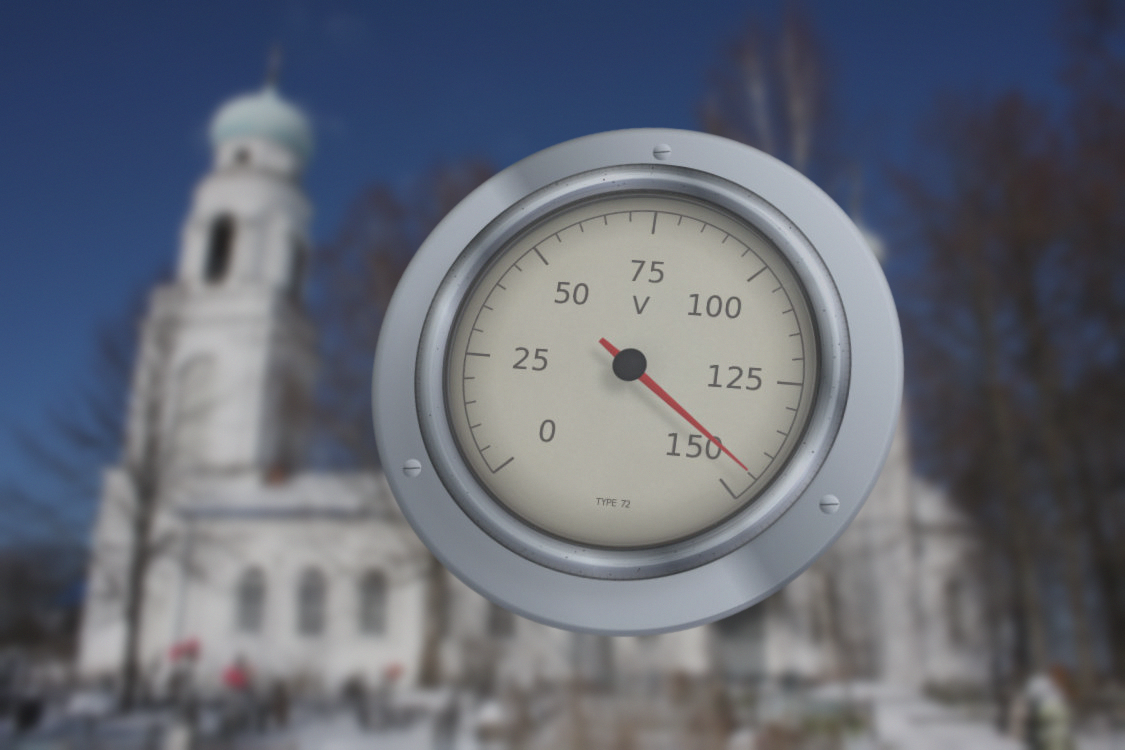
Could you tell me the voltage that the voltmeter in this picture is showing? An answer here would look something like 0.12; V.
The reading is 145; V
